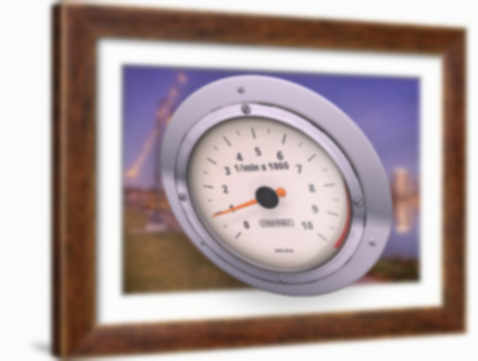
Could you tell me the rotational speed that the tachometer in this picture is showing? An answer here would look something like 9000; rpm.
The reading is 1000; rpm
